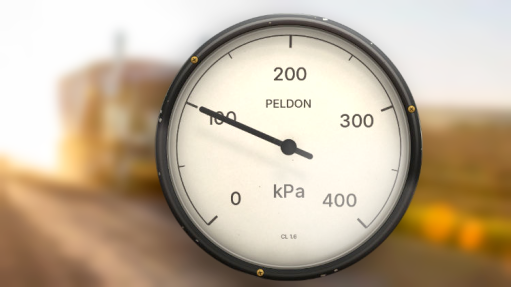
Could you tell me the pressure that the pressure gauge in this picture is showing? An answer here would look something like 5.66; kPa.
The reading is 100; kPa
